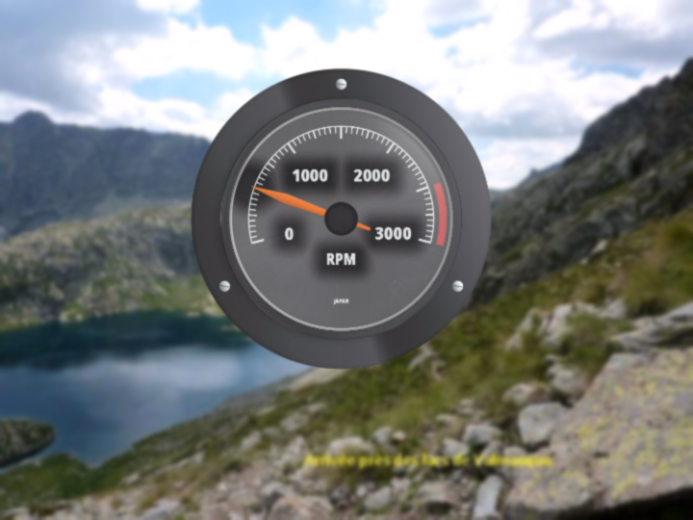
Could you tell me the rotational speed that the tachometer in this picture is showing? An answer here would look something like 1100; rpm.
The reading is 500; rpm
